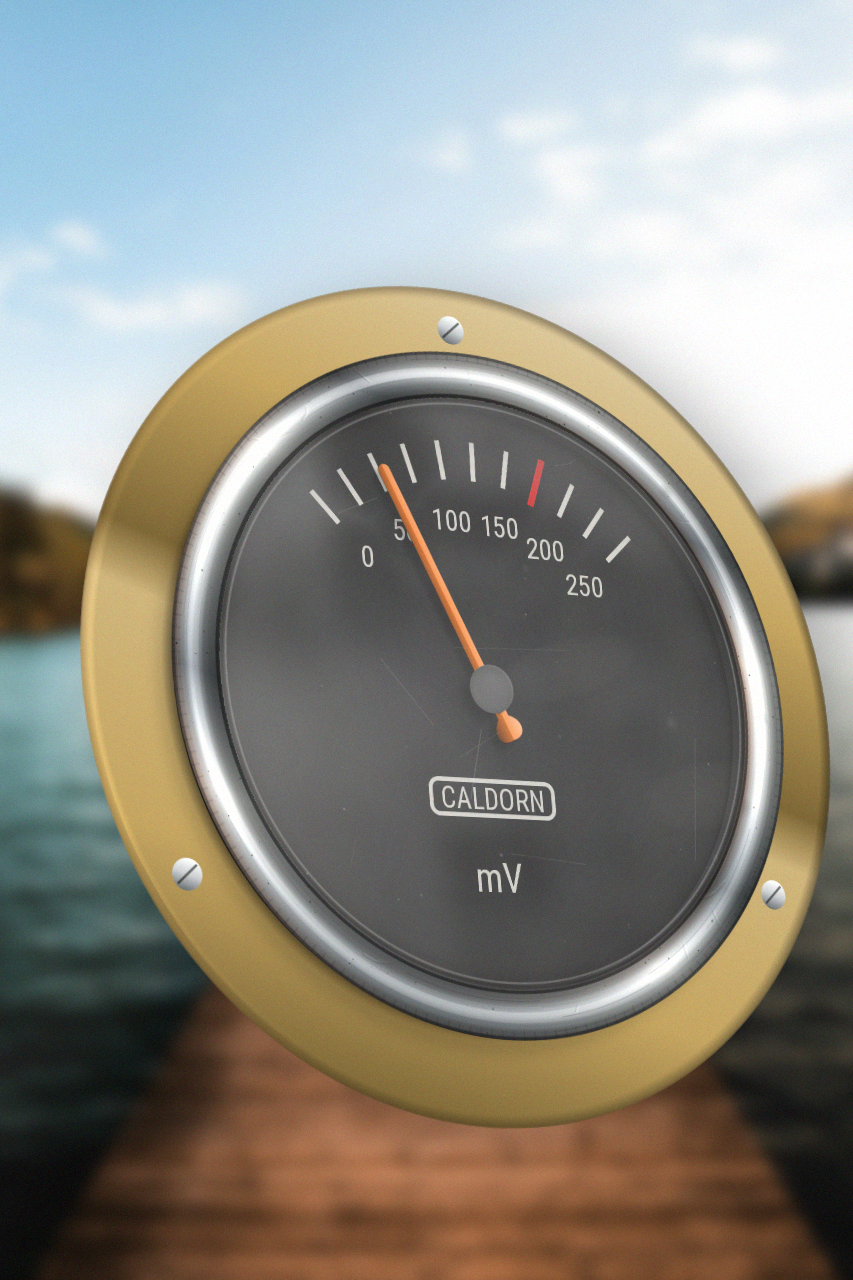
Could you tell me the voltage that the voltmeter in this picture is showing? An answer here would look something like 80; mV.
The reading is 50; mV
